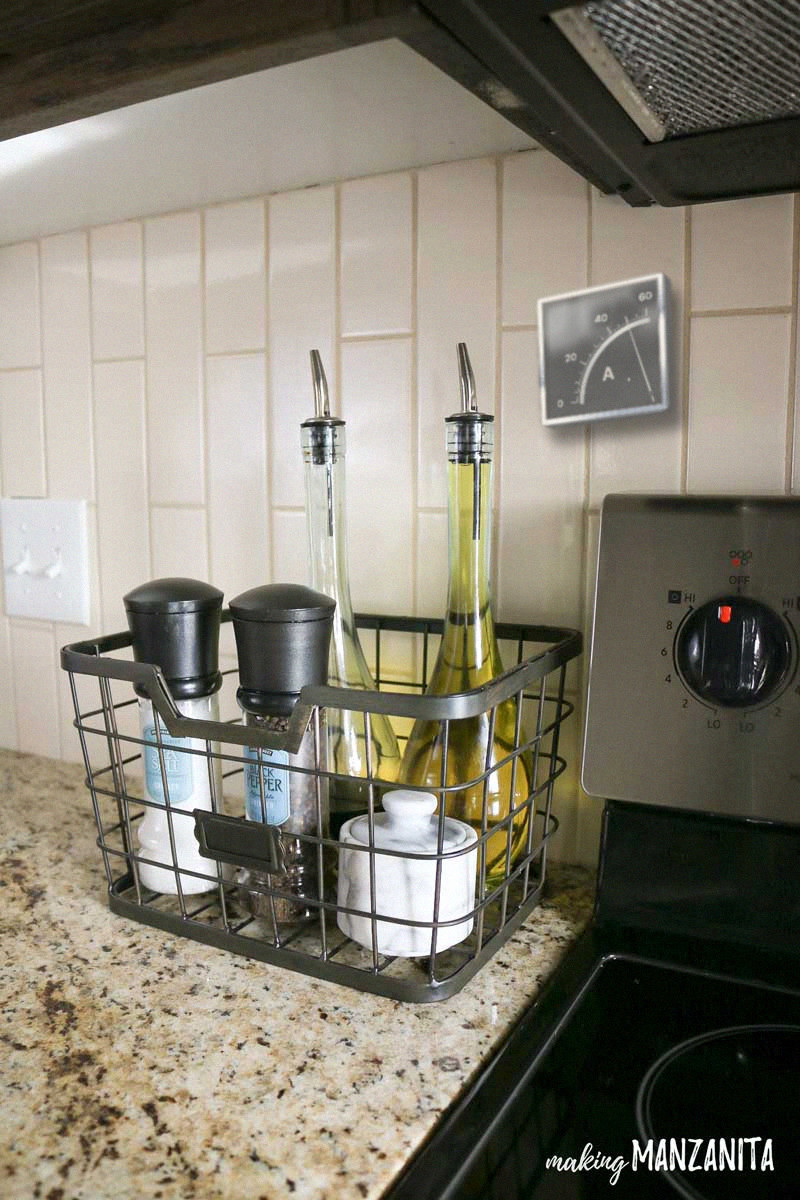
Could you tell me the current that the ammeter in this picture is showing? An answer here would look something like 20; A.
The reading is 50; A
